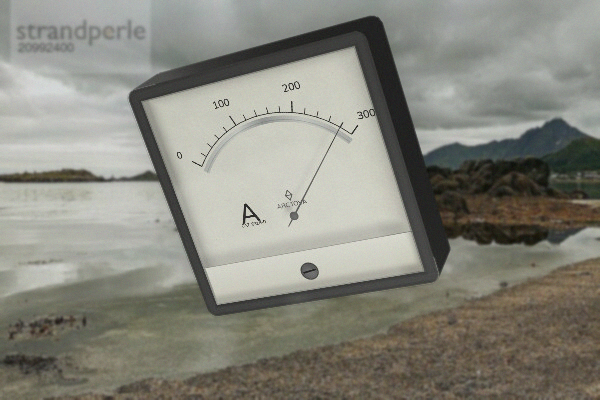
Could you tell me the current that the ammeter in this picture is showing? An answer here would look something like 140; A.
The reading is 280; A
